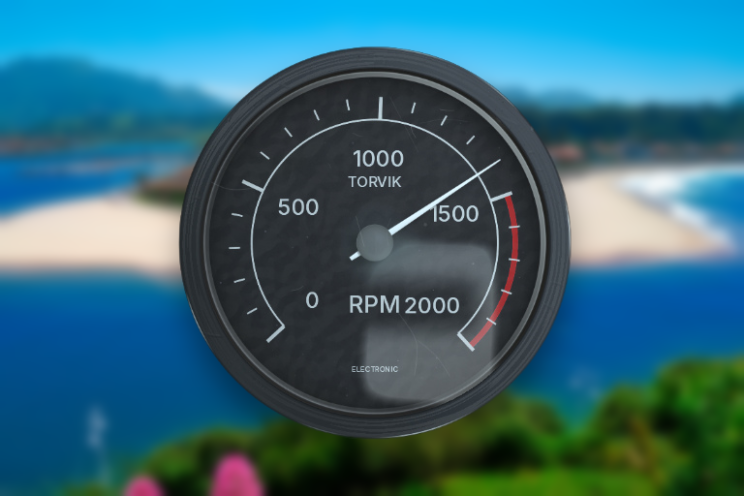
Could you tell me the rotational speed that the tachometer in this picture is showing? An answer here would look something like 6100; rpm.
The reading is 1400; rpm
